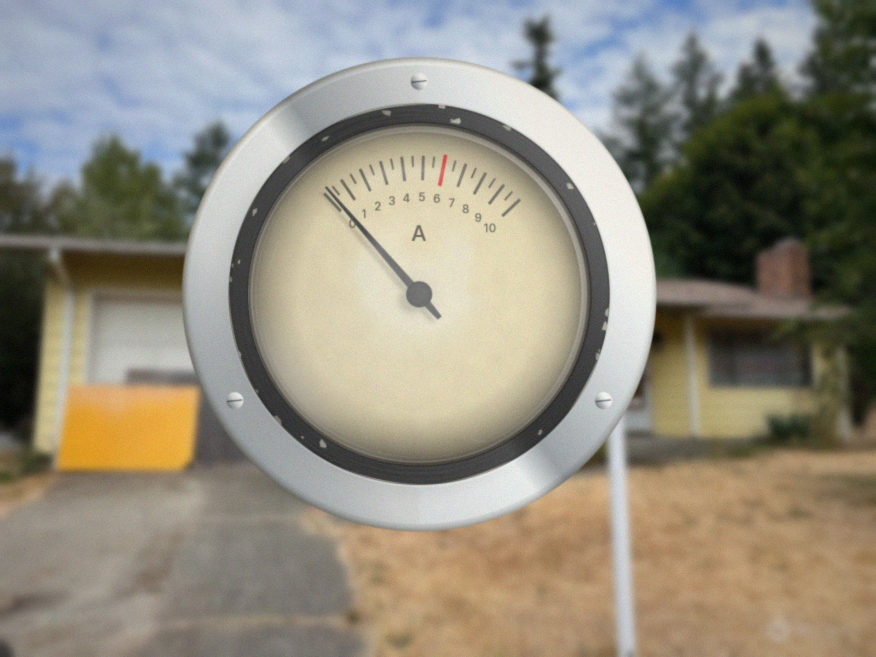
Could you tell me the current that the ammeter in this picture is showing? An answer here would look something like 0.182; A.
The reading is 0.25; A
